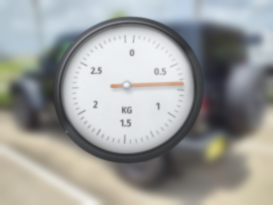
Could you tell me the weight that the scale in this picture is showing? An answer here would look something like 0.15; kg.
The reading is 0.7; kg
